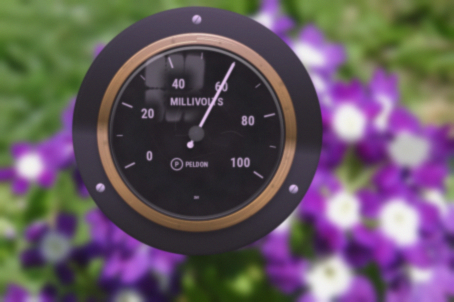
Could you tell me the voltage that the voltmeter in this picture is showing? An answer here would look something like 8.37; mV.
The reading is 60; mV
